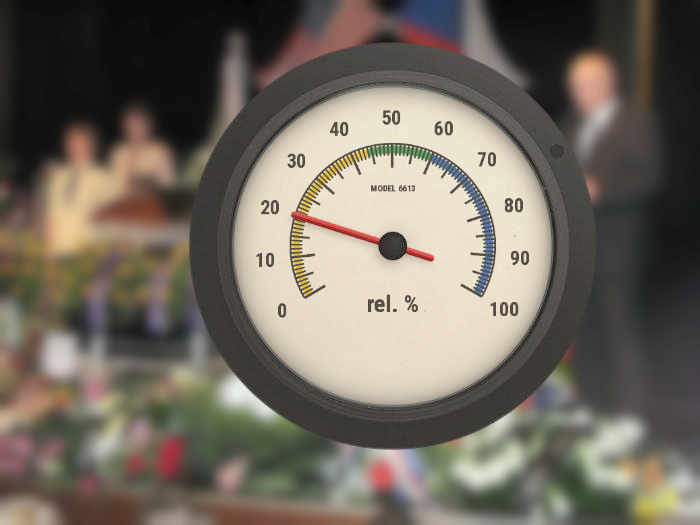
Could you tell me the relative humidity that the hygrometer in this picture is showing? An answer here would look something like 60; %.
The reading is 20; %
